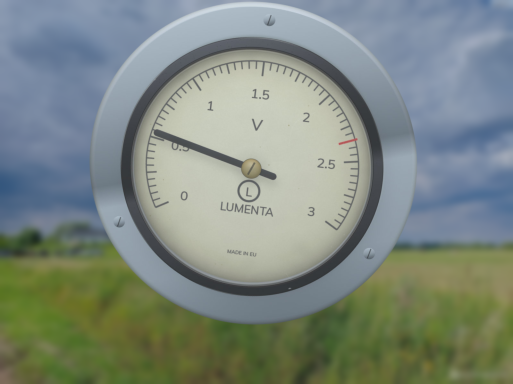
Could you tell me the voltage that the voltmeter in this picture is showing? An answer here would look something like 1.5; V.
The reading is 0.55; V
